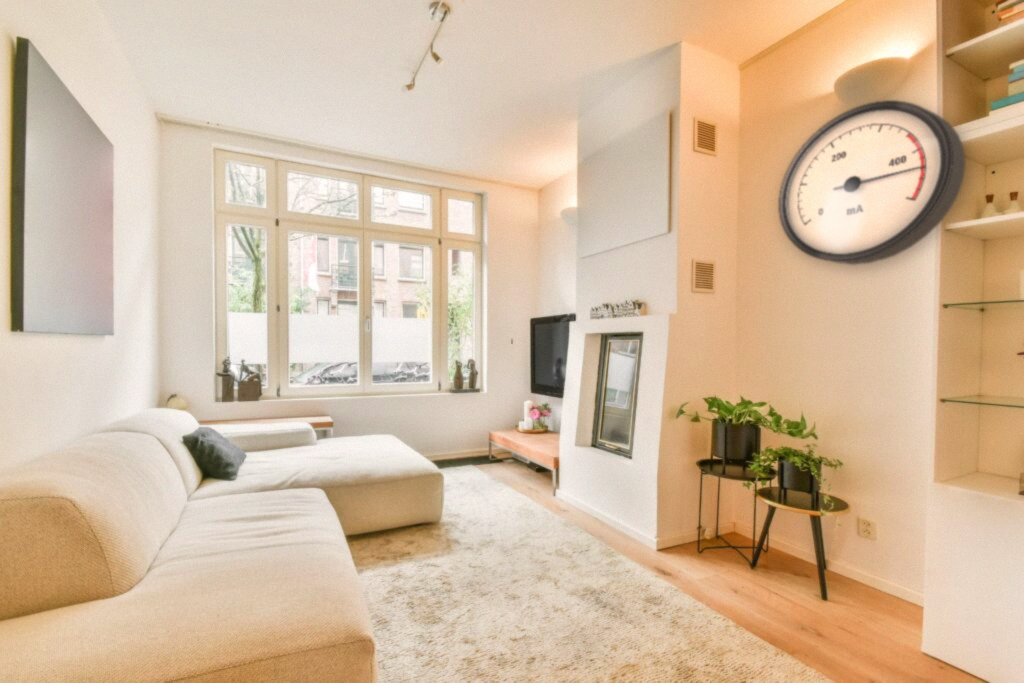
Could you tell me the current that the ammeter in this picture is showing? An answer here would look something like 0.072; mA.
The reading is 440; mA
